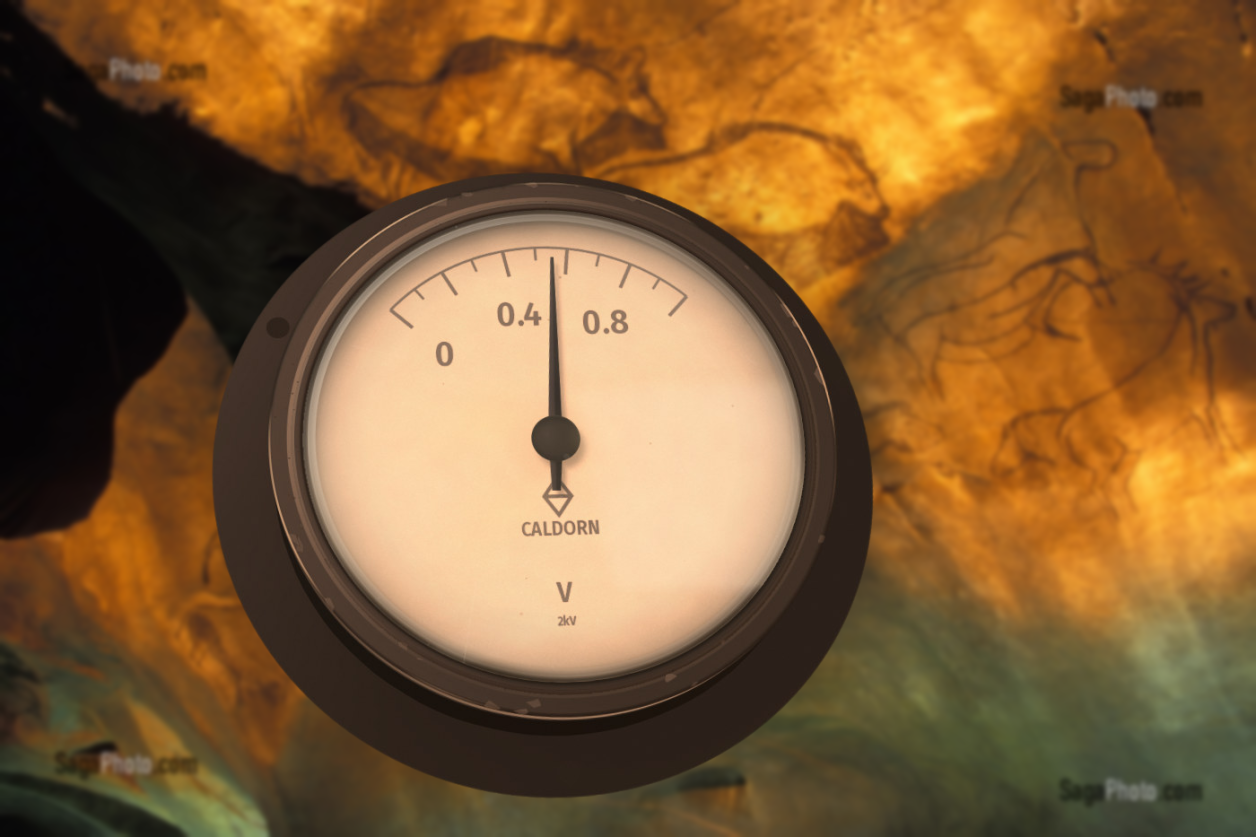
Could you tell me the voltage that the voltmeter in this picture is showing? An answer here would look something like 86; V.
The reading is 0.55; V
